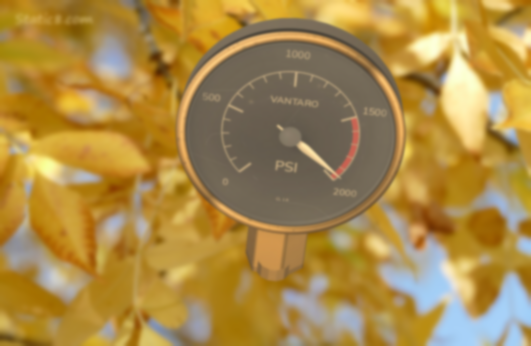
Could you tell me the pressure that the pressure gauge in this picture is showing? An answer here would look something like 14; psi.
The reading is 1950; psi
